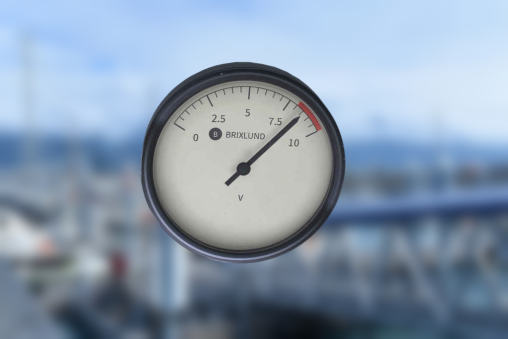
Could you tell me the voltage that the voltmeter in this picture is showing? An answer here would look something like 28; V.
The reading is 8.5; V
